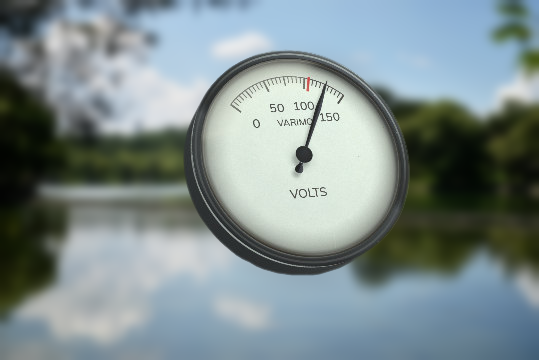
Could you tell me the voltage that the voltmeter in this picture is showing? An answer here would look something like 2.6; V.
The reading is 125; V
